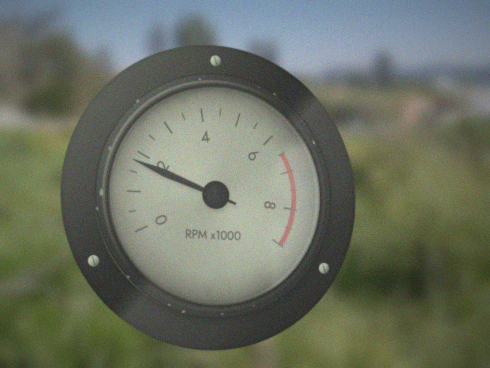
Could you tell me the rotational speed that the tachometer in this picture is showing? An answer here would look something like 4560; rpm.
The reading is 1750; rpm
